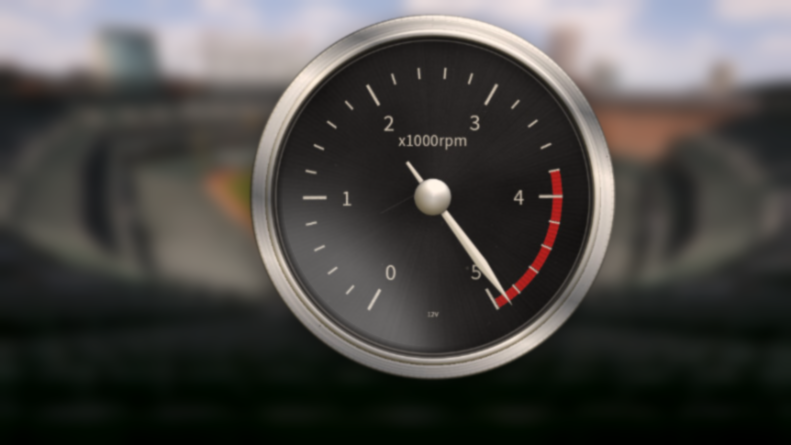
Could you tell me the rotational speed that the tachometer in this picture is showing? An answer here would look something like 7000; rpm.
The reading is 4900; rpm
